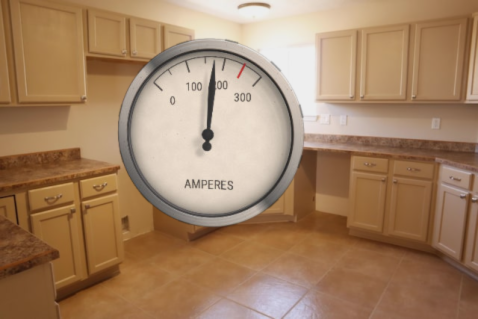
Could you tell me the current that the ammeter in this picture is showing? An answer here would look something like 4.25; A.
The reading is 175; A
